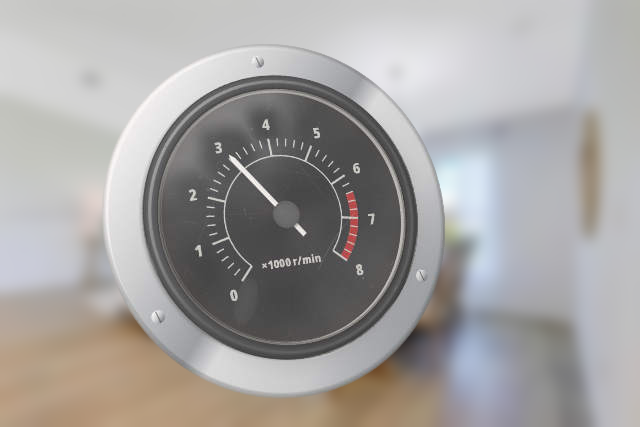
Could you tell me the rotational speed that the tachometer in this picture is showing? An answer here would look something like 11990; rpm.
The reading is 3000; rpm
